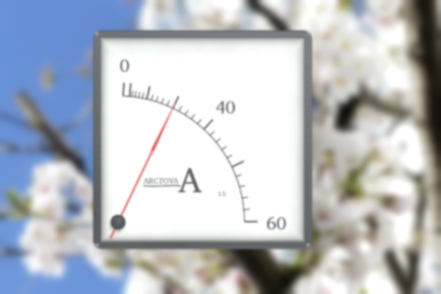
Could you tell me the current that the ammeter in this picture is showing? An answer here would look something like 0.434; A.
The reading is 30; A
